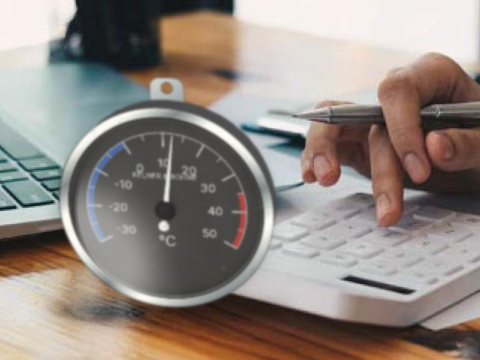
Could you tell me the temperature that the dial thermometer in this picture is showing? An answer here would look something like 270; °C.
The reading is 12.5; °C
